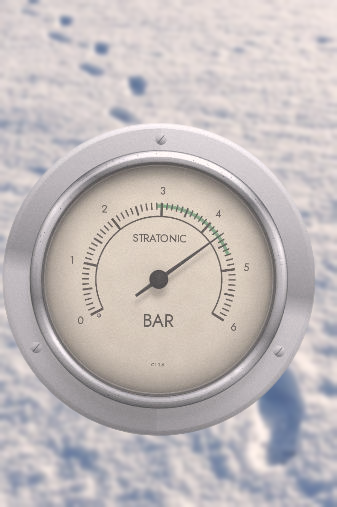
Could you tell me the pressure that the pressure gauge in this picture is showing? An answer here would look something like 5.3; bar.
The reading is 4.3; bar
